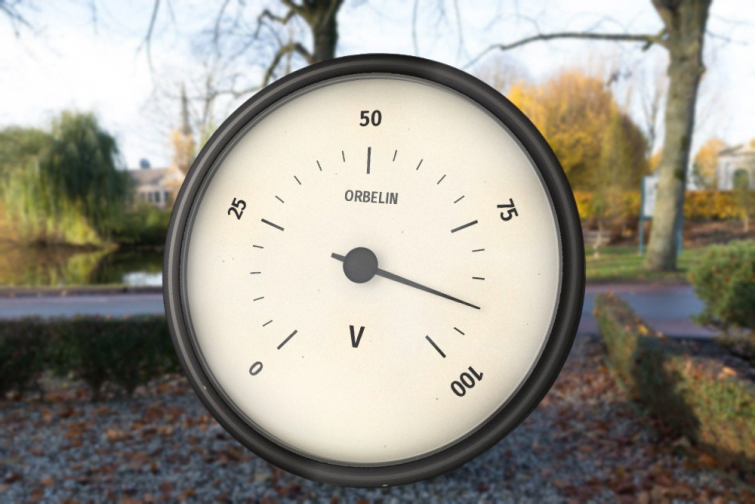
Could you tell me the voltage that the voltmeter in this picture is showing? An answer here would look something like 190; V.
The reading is 90; V
